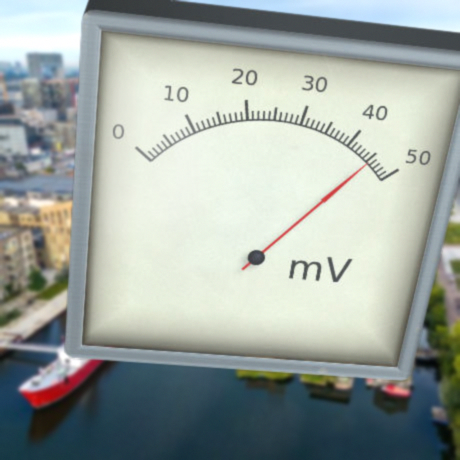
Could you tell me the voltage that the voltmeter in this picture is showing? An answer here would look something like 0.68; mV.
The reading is 45; mV
